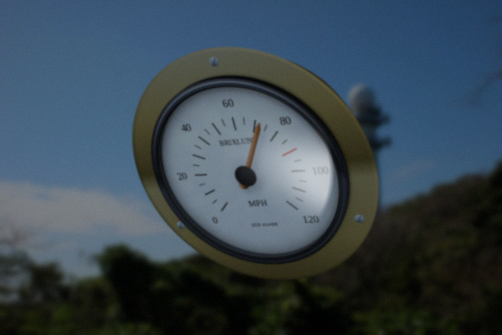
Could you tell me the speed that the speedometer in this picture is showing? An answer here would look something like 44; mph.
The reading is 72.5; mph
